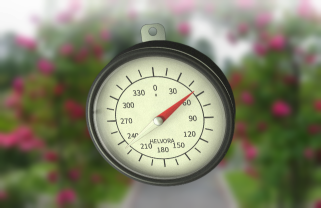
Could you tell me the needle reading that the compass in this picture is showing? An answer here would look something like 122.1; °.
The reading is 52.5; °
